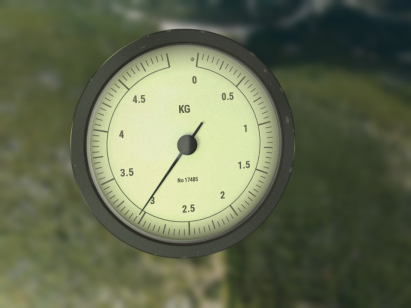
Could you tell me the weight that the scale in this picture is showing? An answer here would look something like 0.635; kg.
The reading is 3.05; kg
